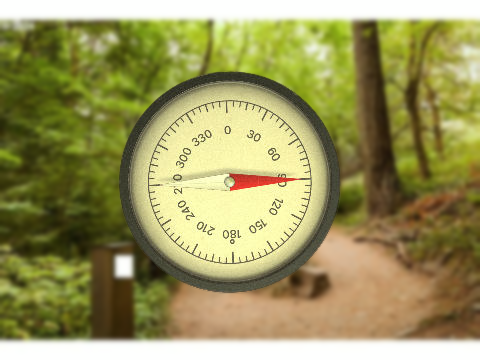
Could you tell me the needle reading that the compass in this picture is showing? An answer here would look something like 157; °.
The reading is 90; °
